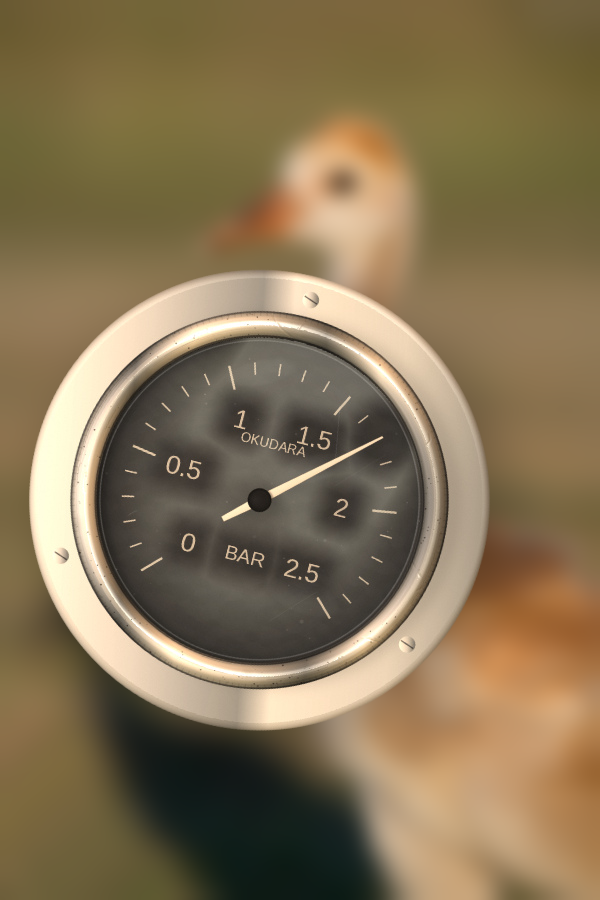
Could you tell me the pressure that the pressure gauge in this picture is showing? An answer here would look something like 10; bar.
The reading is 1.7; bar
